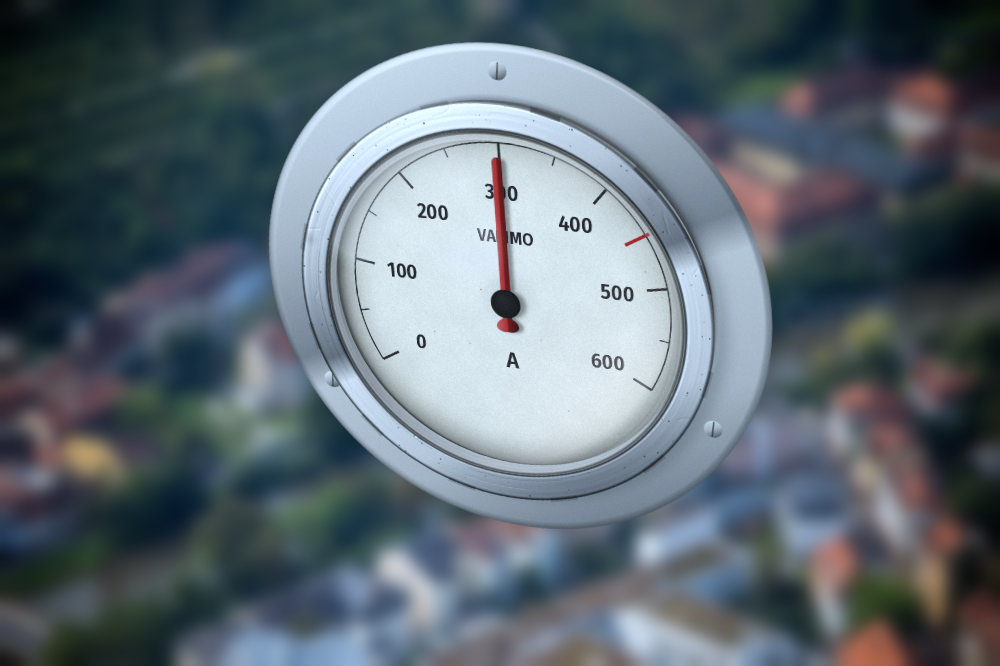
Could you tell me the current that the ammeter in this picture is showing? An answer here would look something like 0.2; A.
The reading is 300; A
